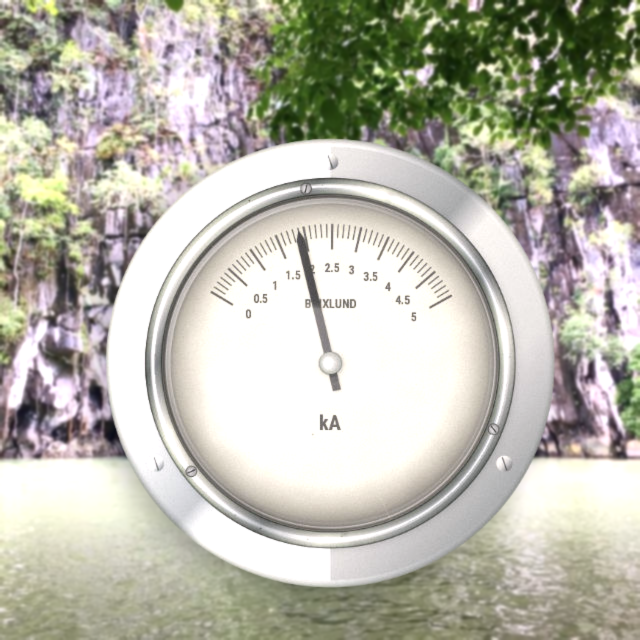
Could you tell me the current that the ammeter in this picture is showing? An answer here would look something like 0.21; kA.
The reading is 1.9; kA
